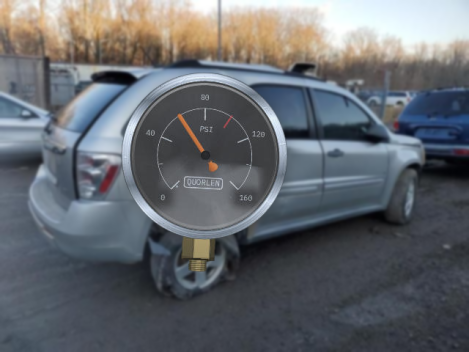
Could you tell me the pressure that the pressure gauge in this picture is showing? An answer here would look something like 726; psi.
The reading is 60; psi
